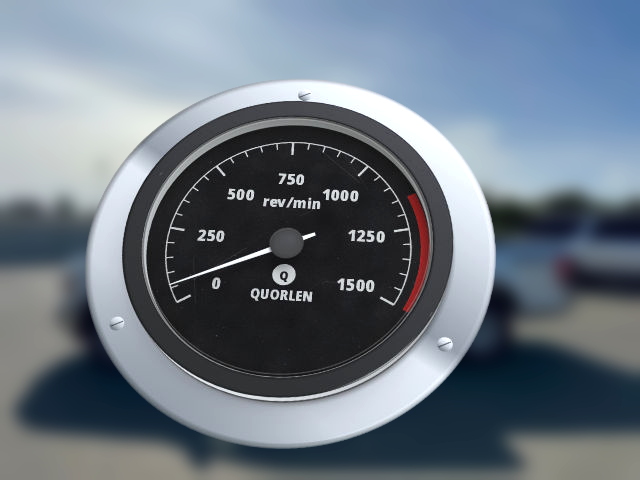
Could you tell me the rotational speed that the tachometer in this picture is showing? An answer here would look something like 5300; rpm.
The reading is 50; rpm
